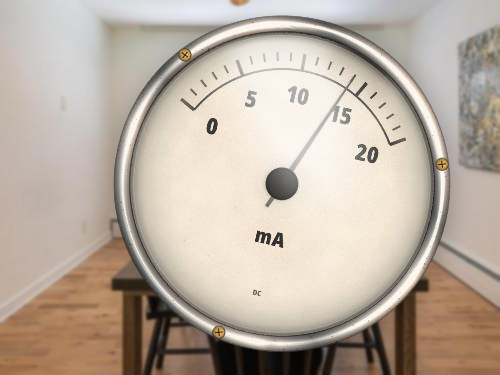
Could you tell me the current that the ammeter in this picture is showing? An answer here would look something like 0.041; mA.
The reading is 14; mA
